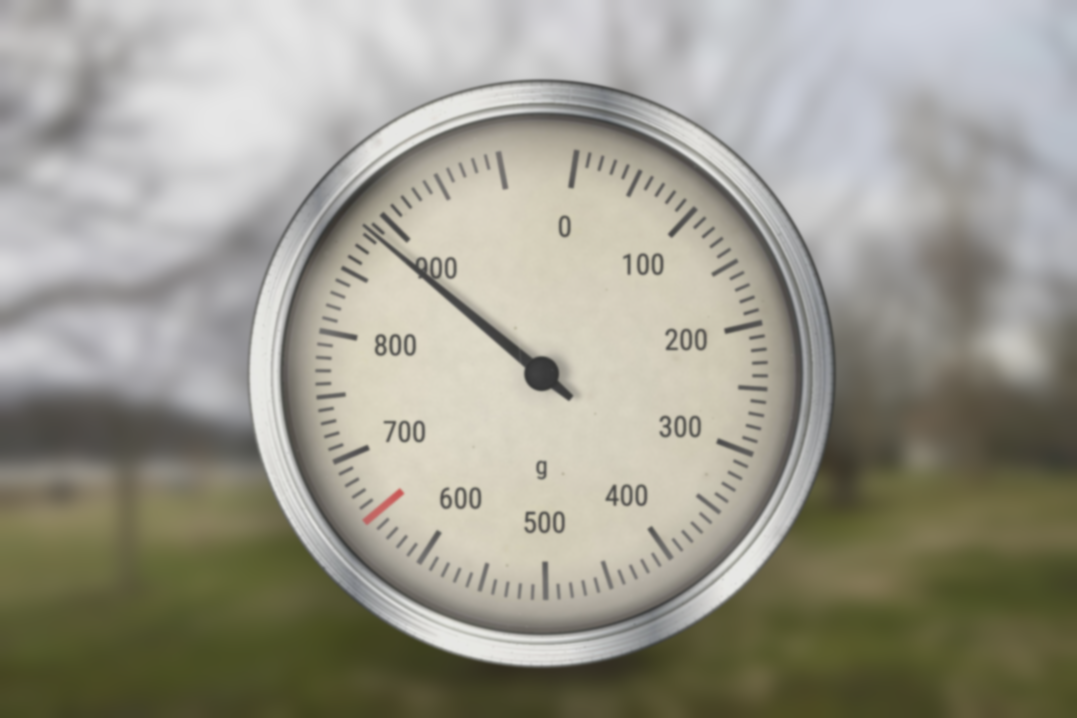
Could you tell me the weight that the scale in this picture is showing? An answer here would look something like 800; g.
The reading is 885; g
